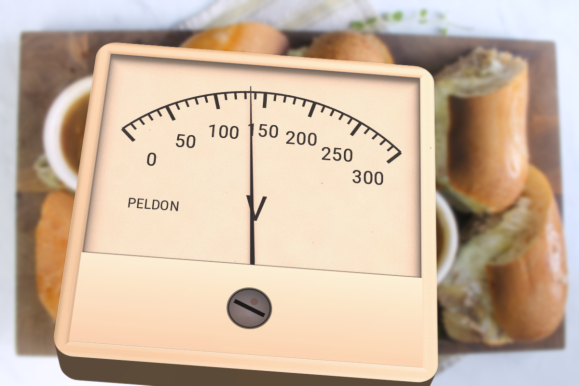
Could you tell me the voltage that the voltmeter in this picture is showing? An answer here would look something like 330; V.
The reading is 135; V
